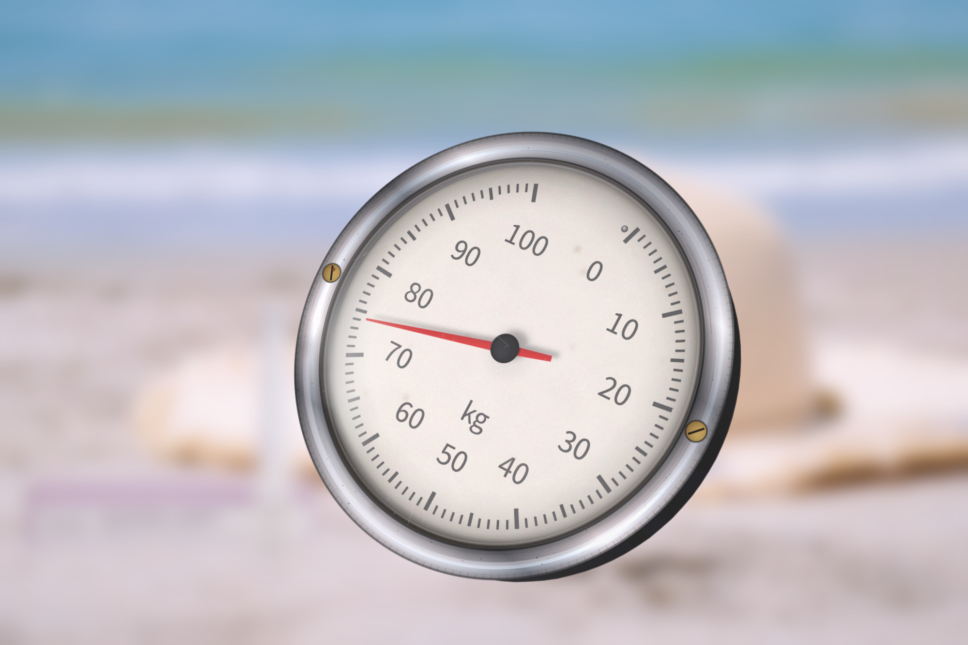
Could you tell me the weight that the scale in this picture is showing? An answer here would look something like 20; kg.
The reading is 74; kg
